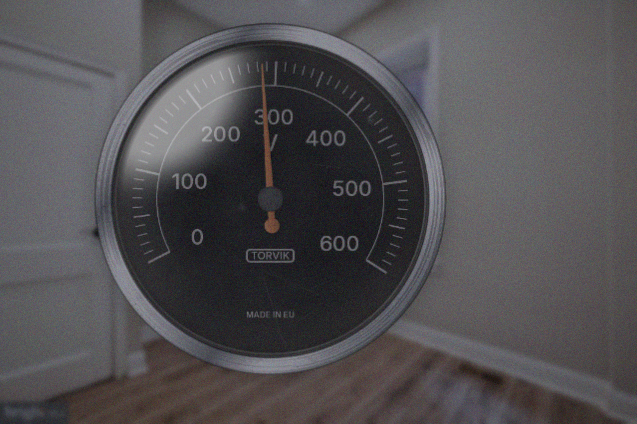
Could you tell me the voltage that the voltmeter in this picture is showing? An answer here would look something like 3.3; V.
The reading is 285; V
